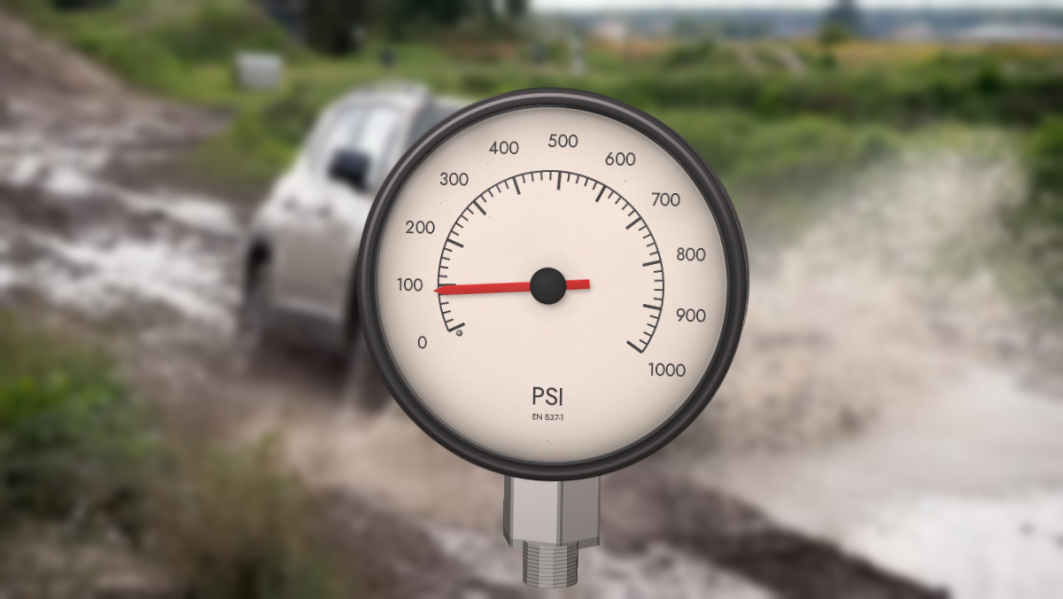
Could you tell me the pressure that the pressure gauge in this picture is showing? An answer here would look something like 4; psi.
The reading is 90; psi
